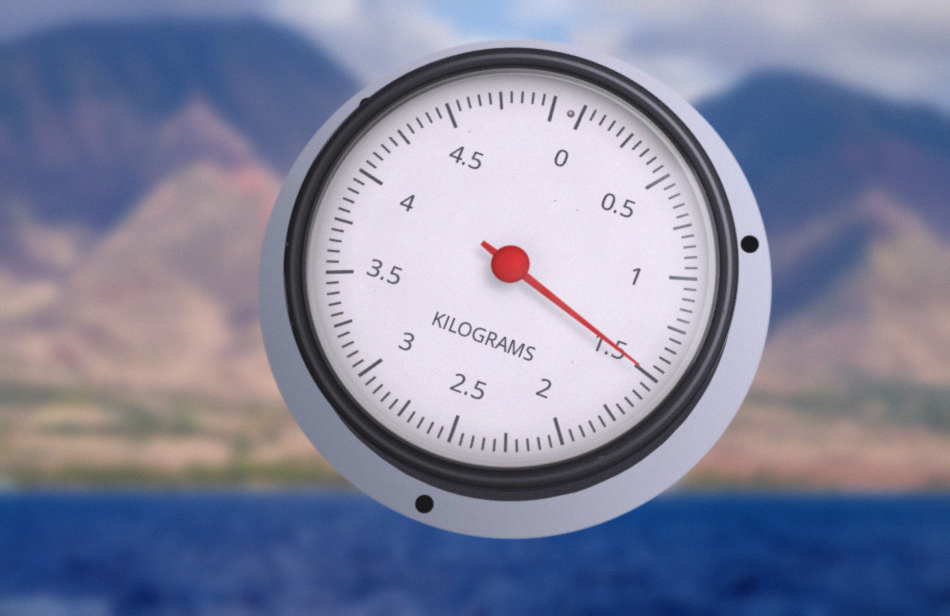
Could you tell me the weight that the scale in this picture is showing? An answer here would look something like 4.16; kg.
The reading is 1.5; kg
